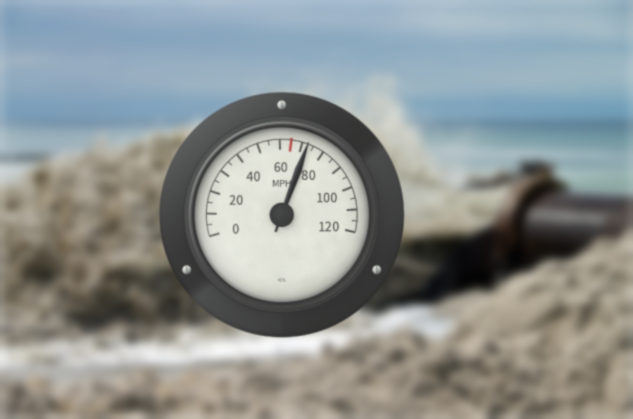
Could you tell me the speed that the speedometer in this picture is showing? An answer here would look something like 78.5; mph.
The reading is 72.5; mph
